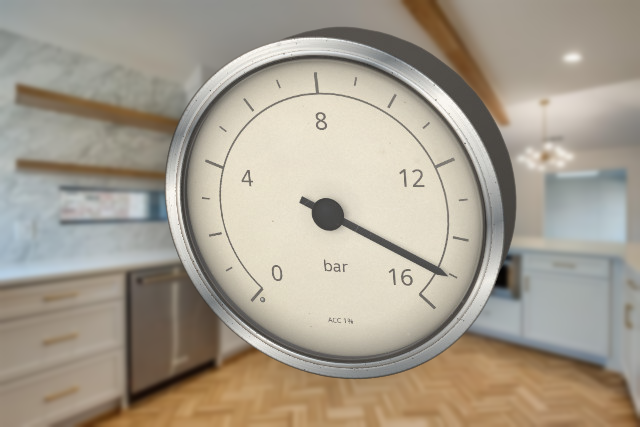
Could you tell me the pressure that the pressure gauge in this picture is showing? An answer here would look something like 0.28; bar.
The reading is 15; bar
